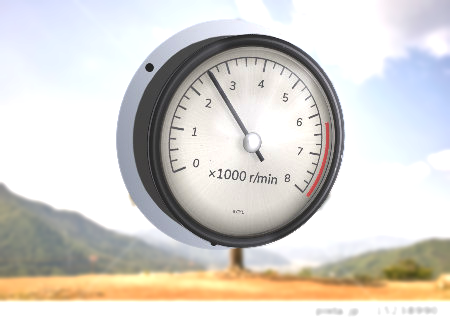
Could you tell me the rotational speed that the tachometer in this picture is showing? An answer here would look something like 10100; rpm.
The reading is 2500; rpm
